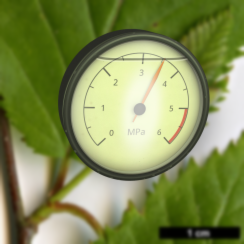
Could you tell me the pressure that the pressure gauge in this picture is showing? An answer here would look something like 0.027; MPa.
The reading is 3.5; MPa
